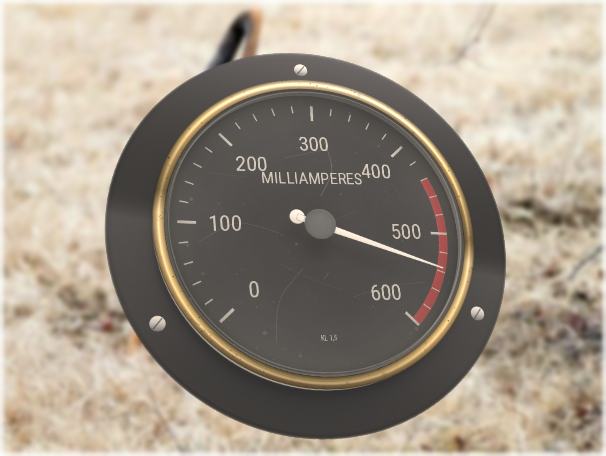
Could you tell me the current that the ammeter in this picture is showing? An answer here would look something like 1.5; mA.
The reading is 540; mA
